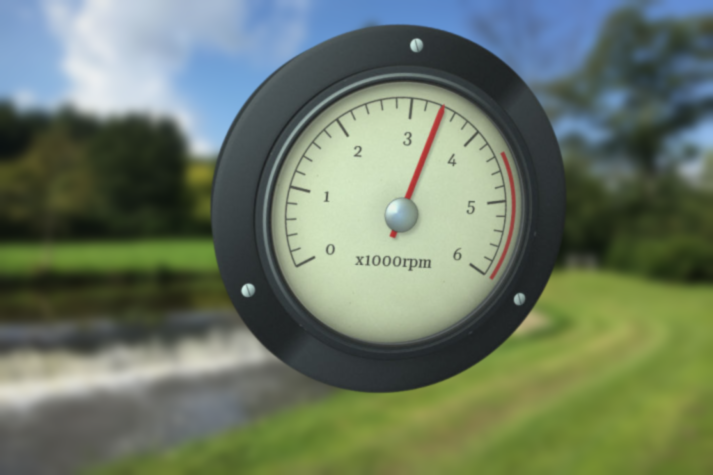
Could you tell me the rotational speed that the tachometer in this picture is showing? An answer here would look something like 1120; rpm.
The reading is 3400; rpm
